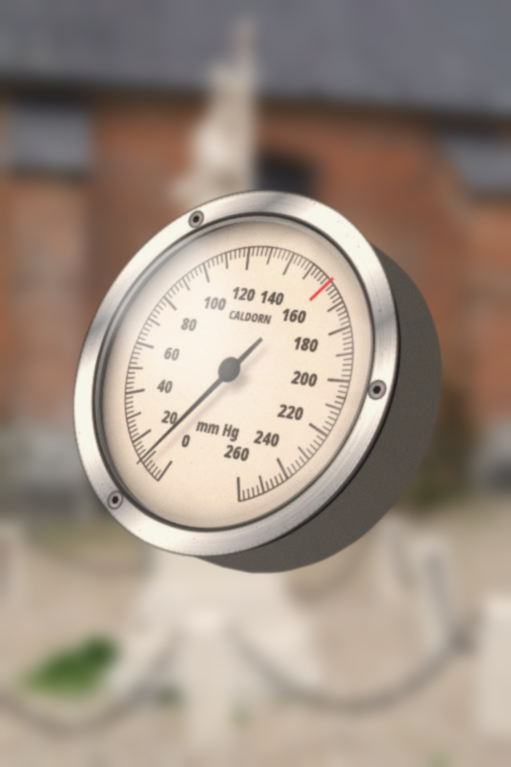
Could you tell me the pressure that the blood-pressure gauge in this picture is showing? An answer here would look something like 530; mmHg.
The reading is 10; mmHg
